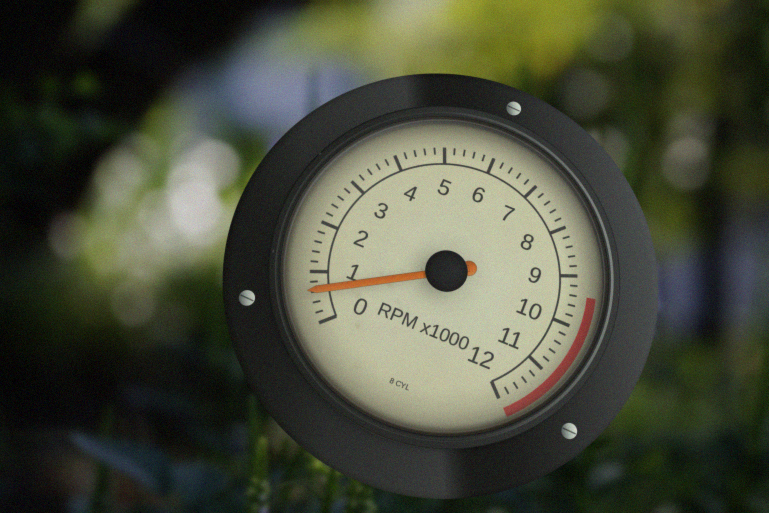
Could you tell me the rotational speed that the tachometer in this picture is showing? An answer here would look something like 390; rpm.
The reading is 600; rpm
